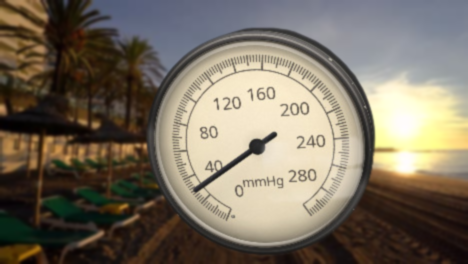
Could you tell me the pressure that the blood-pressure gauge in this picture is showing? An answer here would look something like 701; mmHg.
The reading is 30; mmHg
